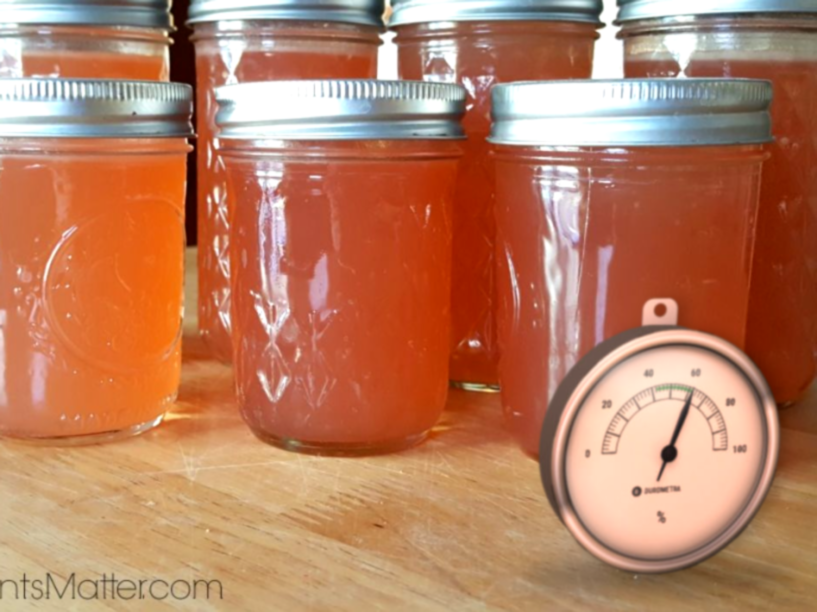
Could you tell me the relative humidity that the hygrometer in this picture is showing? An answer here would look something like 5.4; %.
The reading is 60; %
